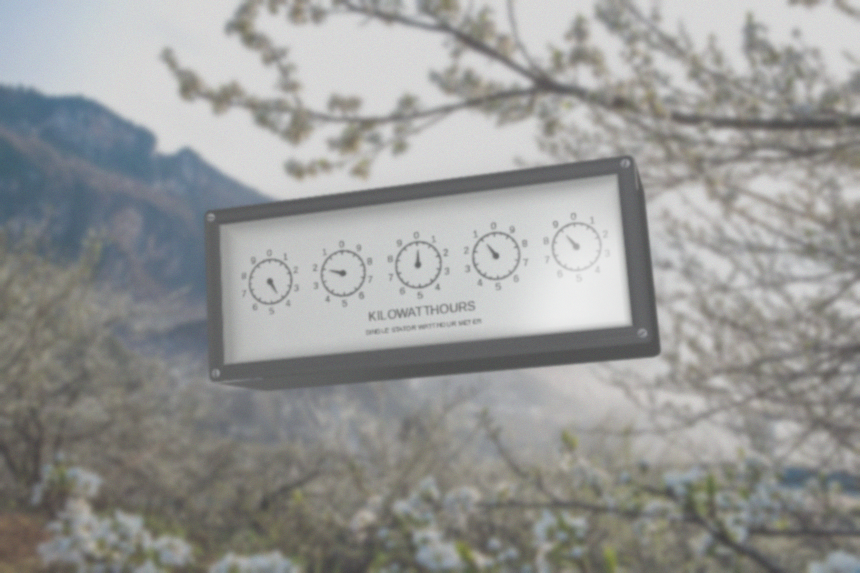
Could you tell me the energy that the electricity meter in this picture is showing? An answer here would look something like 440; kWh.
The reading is 42009; kWh
